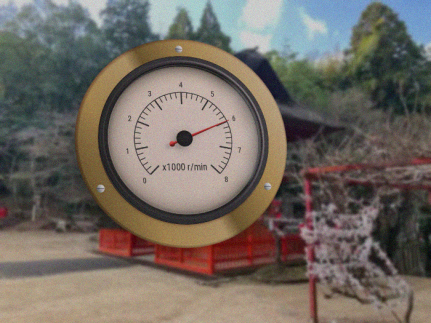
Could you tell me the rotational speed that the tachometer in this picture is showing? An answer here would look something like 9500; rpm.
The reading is 6000; rpm
